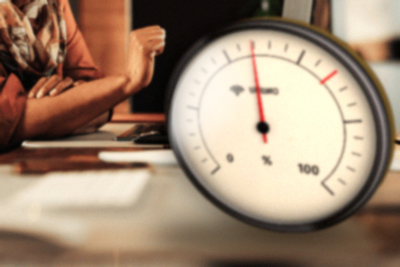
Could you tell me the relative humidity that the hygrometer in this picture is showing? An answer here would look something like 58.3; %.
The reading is 48; %
